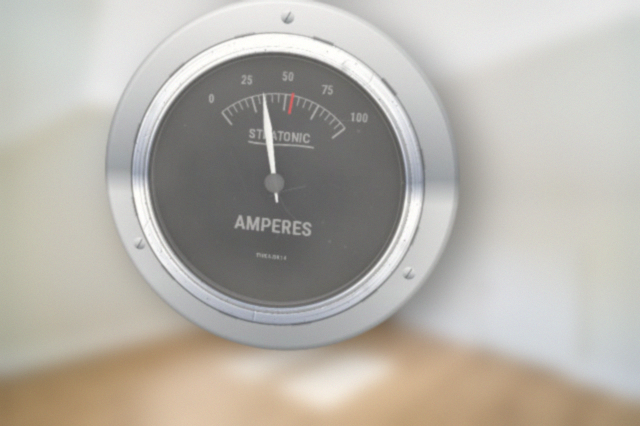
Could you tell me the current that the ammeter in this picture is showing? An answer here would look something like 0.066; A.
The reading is 35; A
